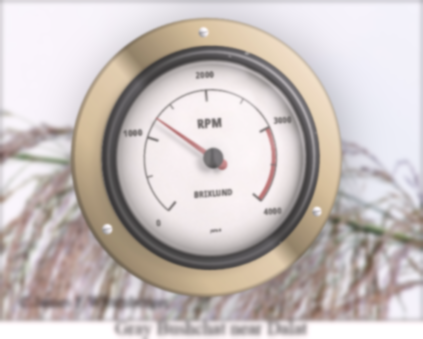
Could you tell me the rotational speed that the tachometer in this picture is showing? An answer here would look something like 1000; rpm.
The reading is 1250; rpm
